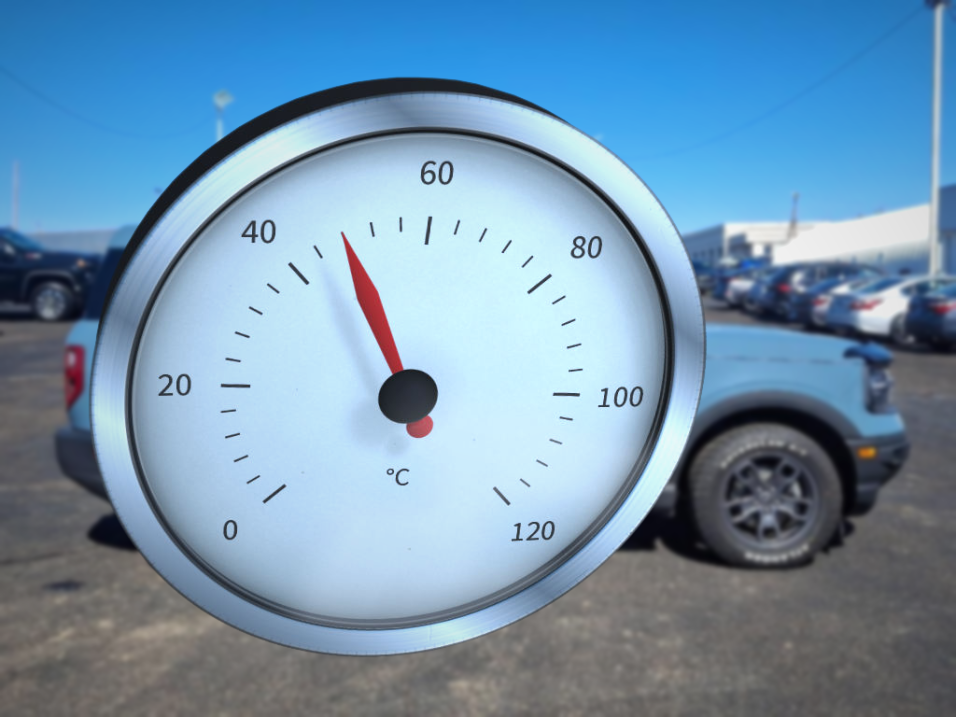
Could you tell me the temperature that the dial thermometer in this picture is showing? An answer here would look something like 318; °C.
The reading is 48; °C
